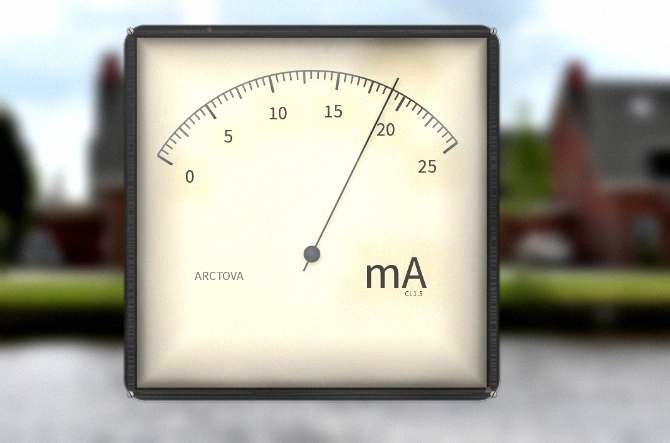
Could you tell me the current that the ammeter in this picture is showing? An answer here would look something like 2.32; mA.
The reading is 19; mA
